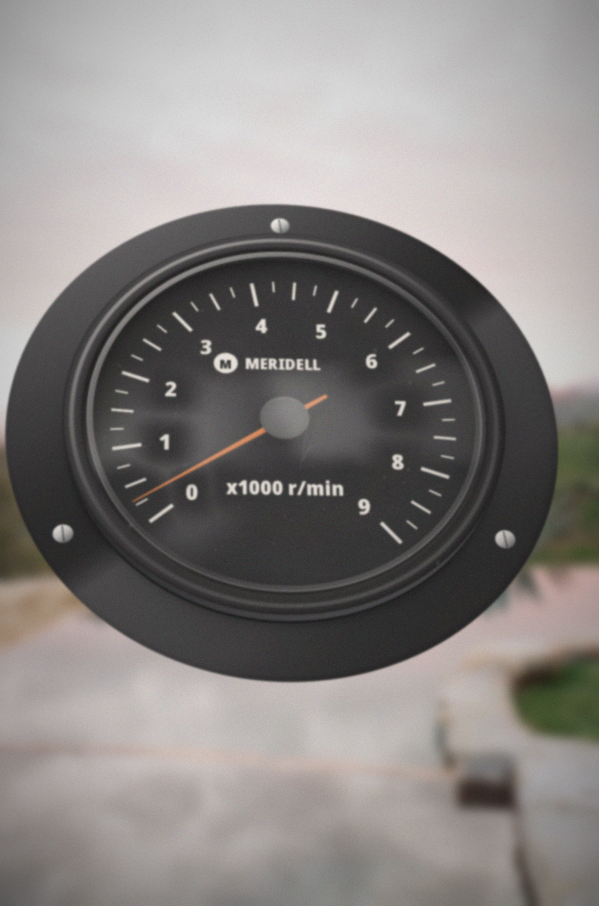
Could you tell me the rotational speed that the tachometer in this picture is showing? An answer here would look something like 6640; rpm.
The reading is 250; rpm
